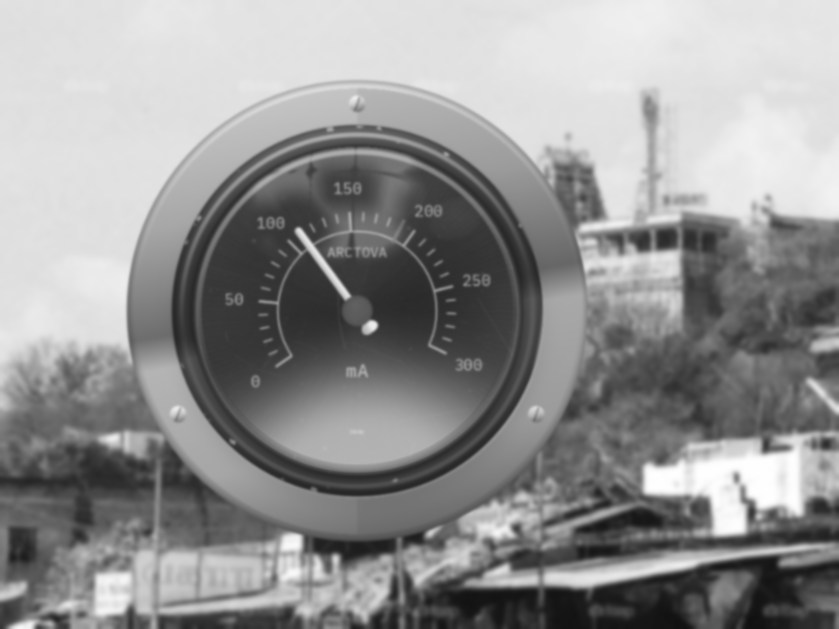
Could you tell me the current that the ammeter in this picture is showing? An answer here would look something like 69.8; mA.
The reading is 110; mA
